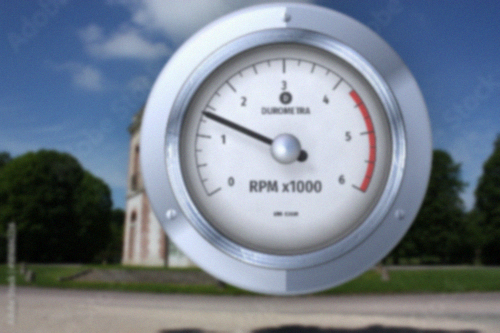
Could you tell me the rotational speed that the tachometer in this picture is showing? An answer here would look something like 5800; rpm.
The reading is 1375; rpm
